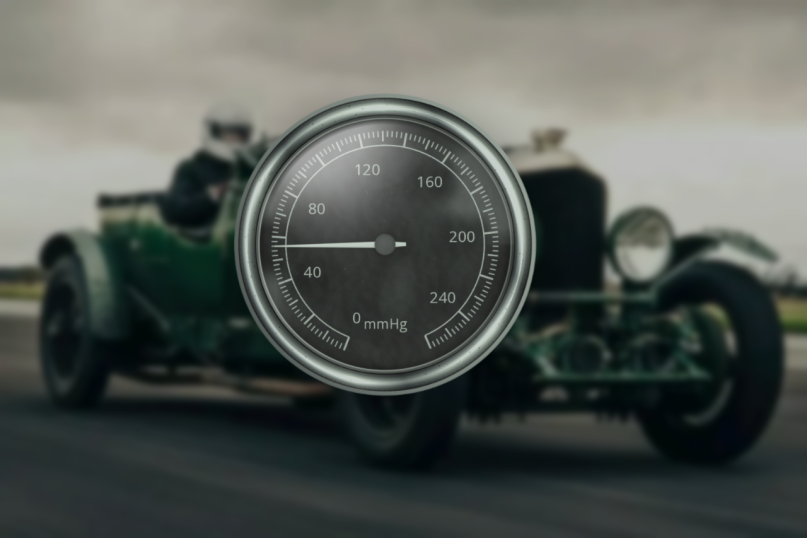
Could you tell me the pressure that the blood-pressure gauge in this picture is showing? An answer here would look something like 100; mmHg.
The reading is 56; mmHg
